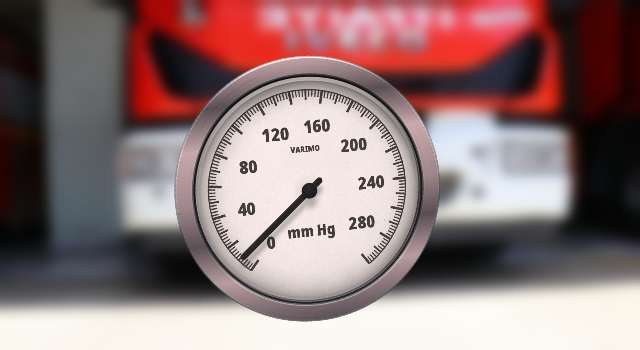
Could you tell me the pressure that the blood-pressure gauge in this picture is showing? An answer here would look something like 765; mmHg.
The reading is 10; mmHg
